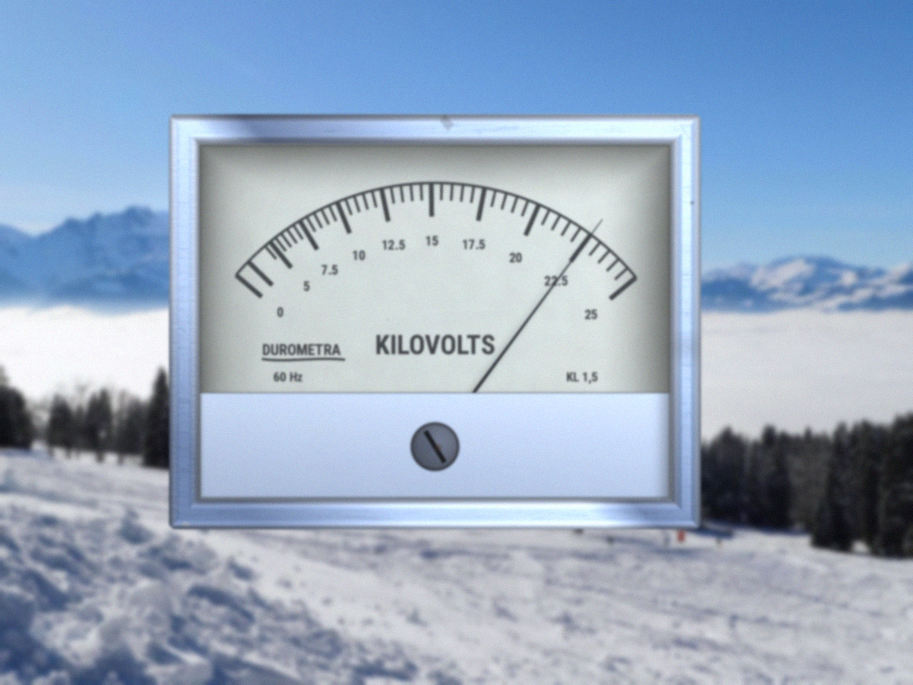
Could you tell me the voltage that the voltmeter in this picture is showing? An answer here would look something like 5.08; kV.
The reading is 22.5; kV
